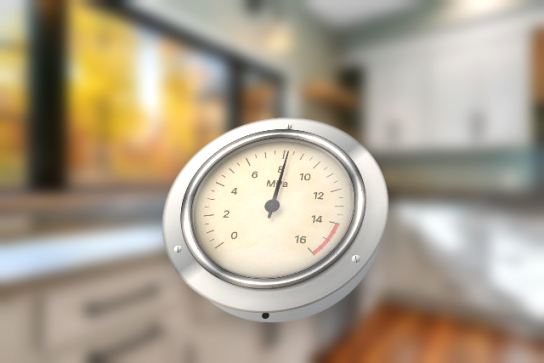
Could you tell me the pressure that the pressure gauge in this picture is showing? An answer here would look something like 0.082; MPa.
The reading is 8.25; MPa
